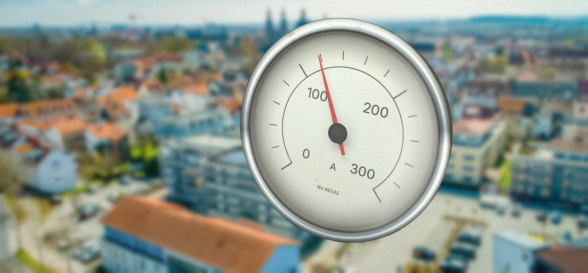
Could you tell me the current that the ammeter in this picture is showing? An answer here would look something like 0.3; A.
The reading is 120; A
